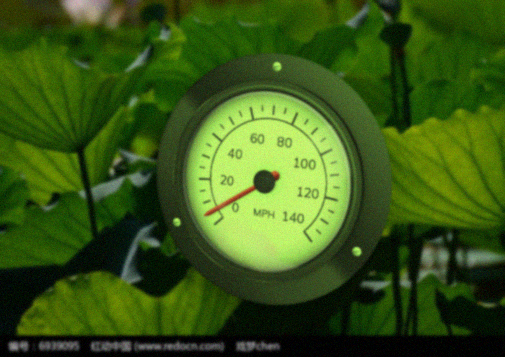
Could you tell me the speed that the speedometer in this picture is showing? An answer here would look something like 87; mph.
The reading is 5; mph
